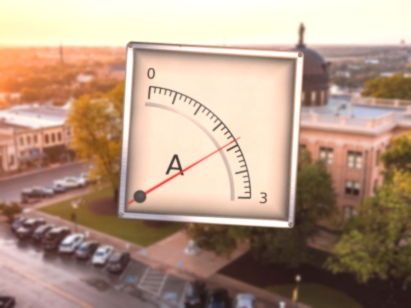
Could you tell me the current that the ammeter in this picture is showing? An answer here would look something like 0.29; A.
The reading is 1.9; A
